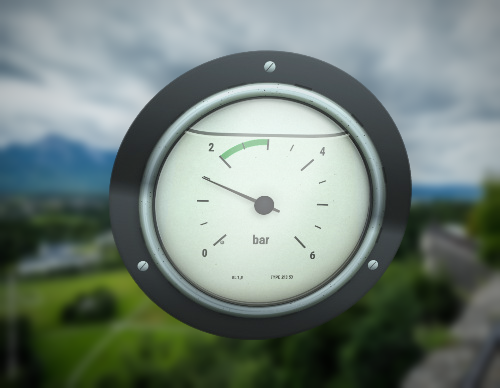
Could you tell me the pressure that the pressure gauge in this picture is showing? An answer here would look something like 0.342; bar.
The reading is 1.5; bar
